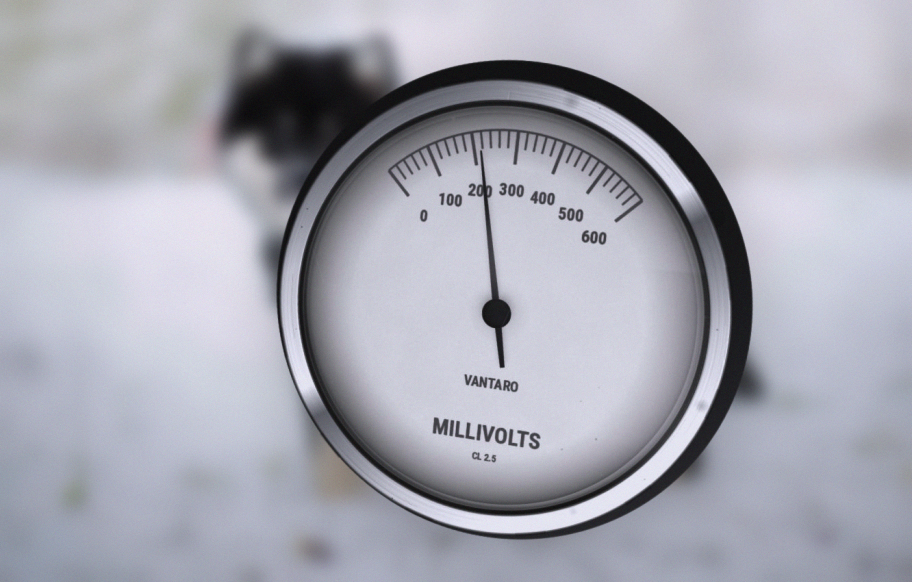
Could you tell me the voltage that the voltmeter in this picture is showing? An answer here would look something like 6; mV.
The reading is 220; mV
